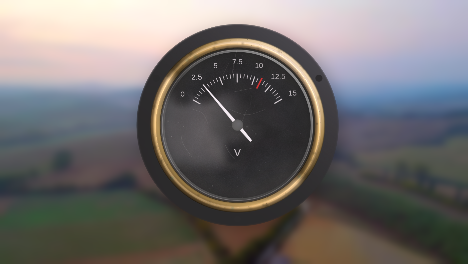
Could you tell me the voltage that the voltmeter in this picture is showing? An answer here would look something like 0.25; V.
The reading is 2.5; V
